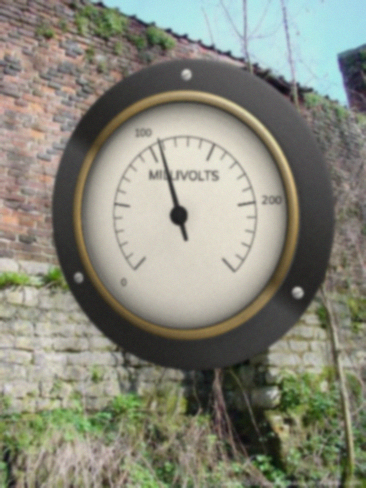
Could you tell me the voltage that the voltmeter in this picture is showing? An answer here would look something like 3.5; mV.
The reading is 110; mV
